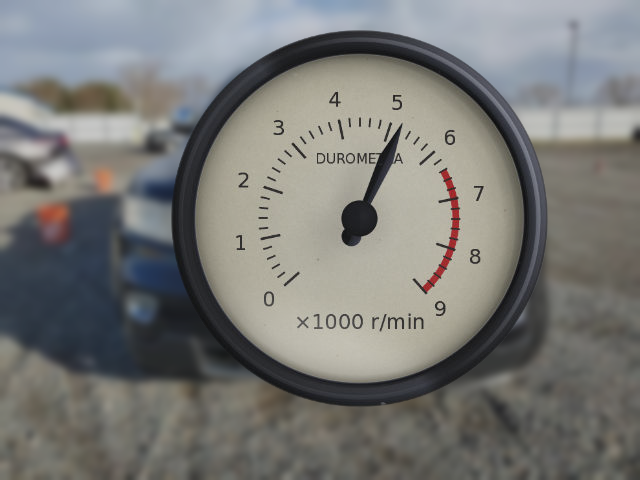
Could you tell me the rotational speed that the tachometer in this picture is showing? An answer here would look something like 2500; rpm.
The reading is 5200; rpm
